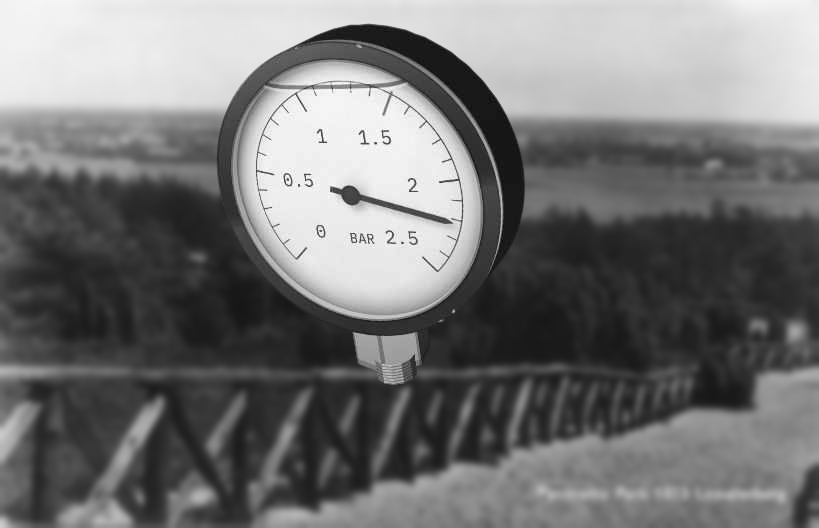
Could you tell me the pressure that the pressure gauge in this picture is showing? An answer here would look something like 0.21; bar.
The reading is 2.2; bar
